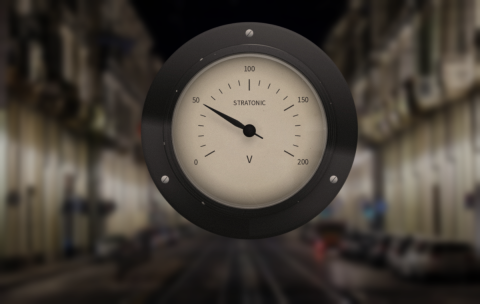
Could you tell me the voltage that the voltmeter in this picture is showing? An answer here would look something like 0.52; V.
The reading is 50; V
